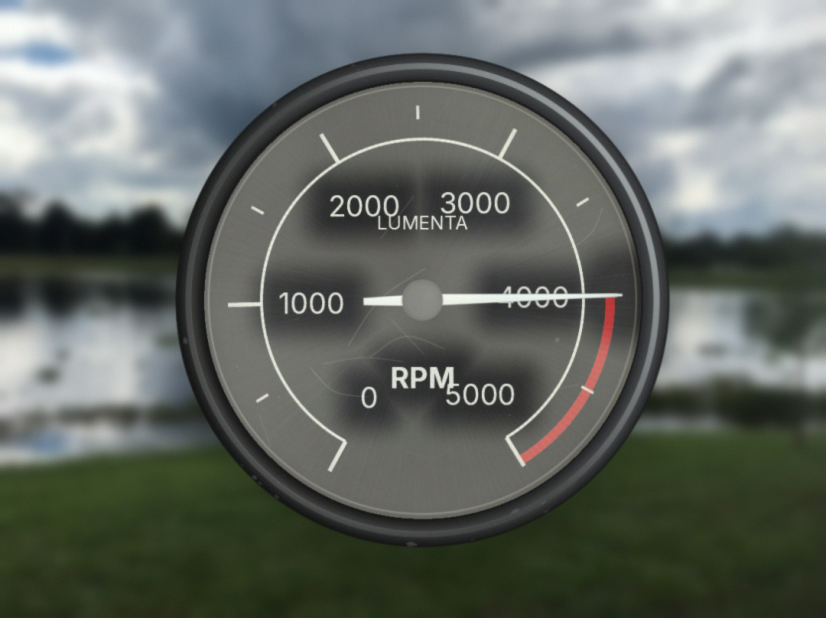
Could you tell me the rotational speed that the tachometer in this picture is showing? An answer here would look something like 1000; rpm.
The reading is 4000; rpm
